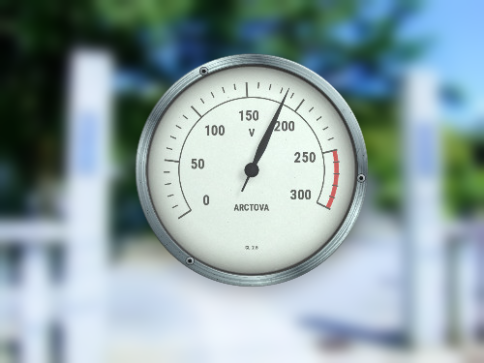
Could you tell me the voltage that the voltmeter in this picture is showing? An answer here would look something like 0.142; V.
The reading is 185; V
